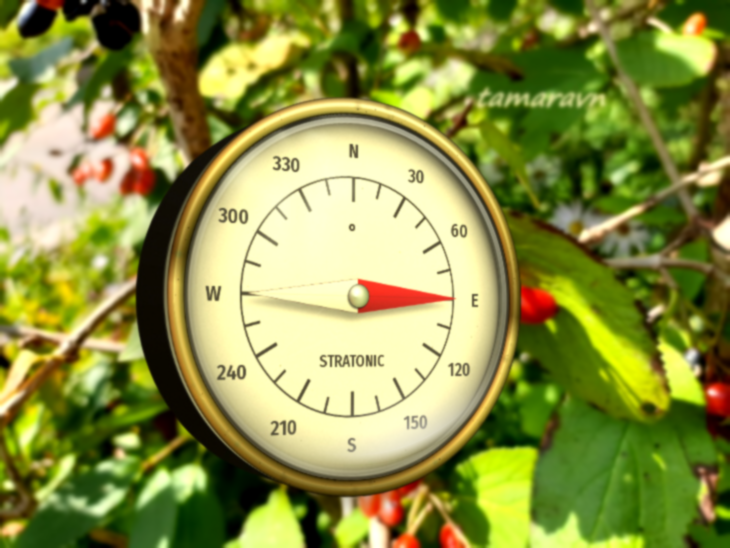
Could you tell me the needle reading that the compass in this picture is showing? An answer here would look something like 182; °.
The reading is 90; °
